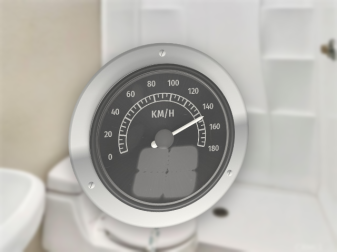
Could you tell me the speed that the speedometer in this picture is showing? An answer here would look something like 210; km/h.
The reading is 145; km/h
